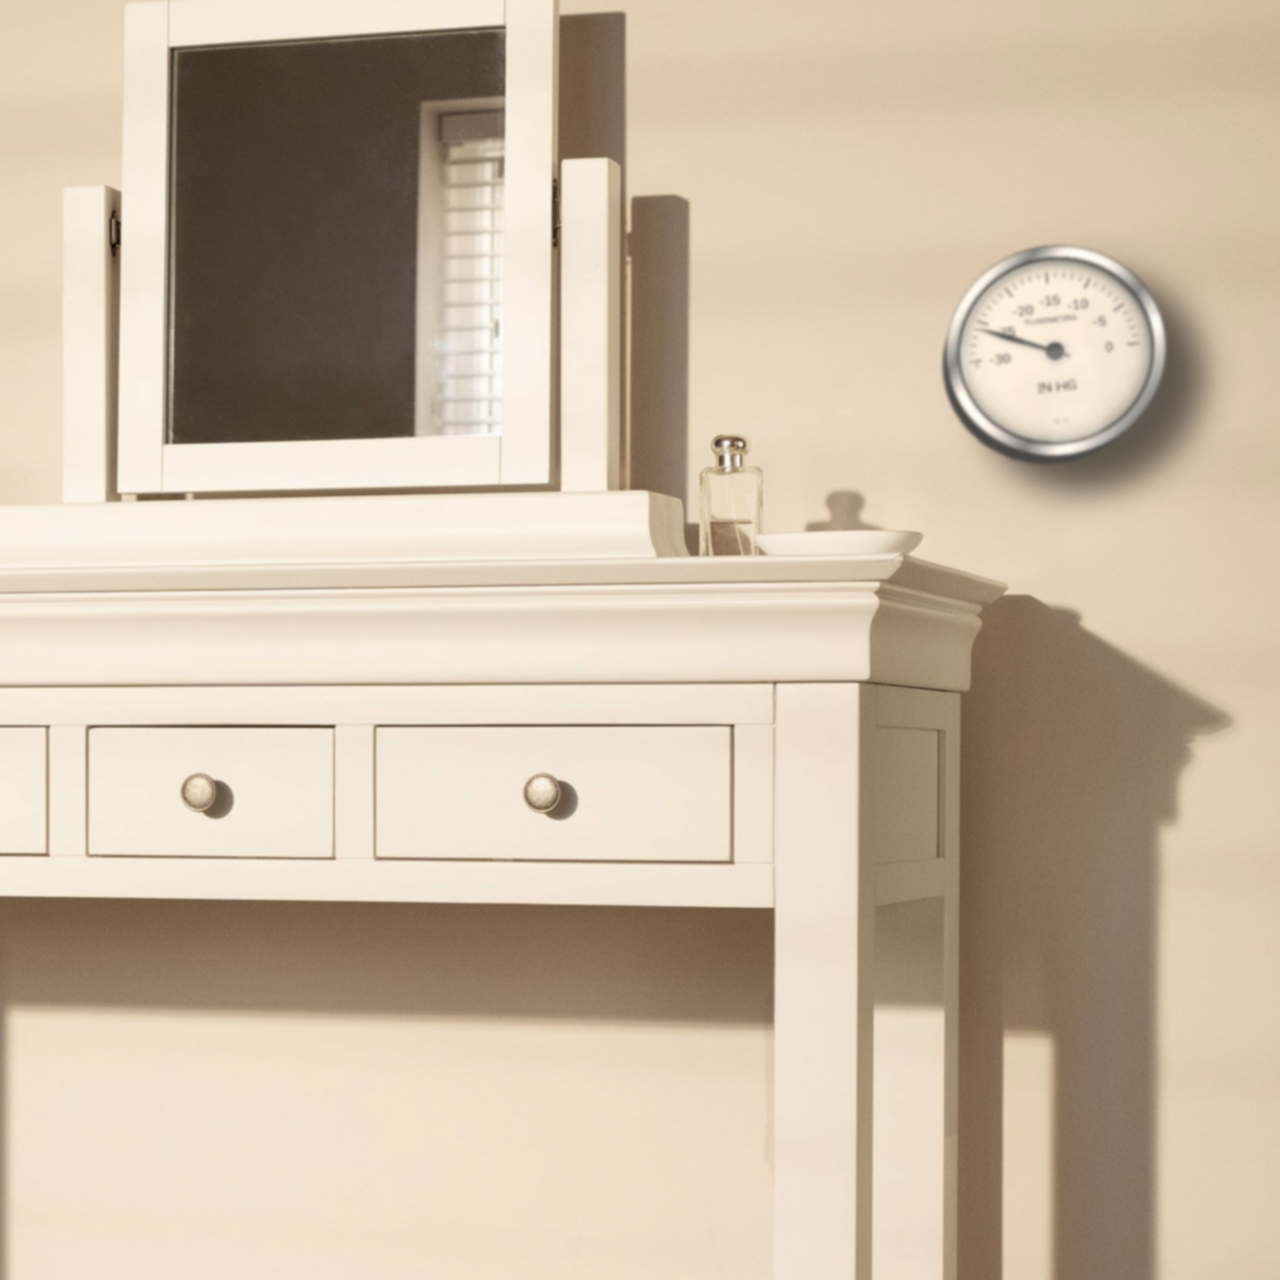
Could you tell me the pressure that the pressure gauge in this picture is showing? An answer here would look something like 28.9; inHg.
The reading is -26; inHg
